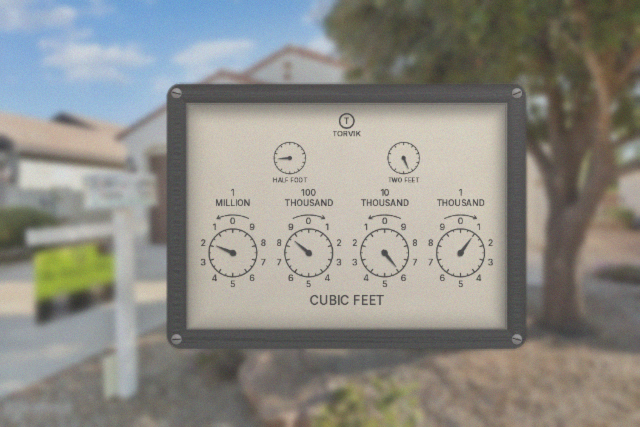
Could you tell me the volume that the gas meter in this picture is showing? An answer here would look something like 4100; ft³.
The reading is 186100; ft³
